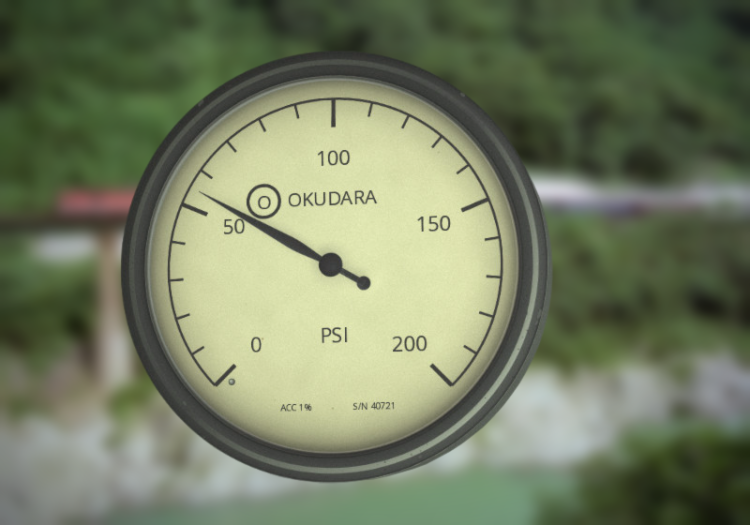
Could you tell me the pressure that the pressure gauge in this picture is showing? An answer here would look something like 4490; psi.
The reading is 55; psi
